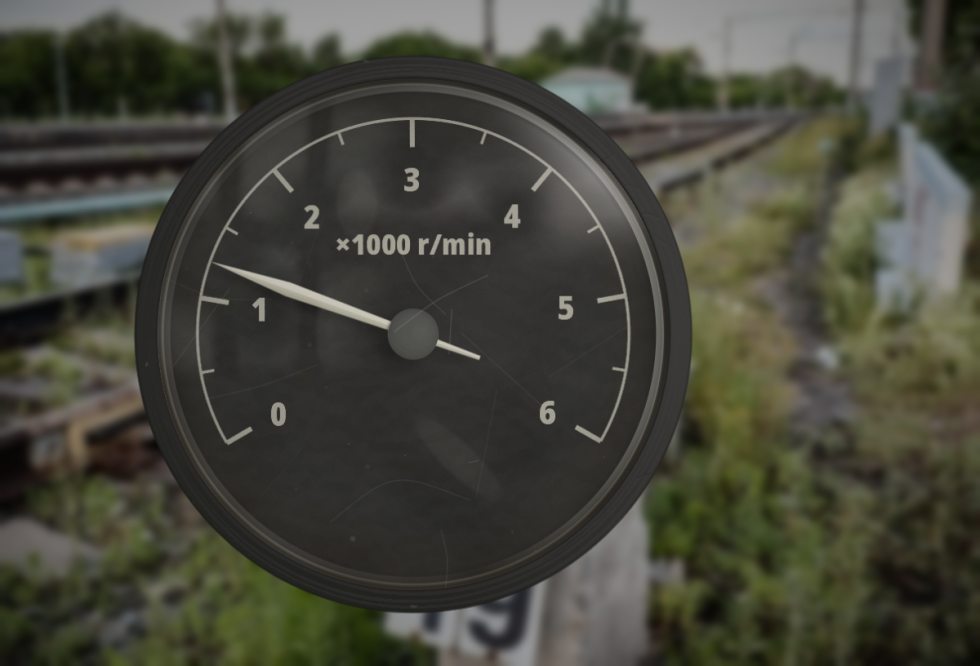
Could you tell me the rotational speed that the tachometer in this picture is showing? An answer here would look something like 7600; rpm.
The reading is 1250; rpm
